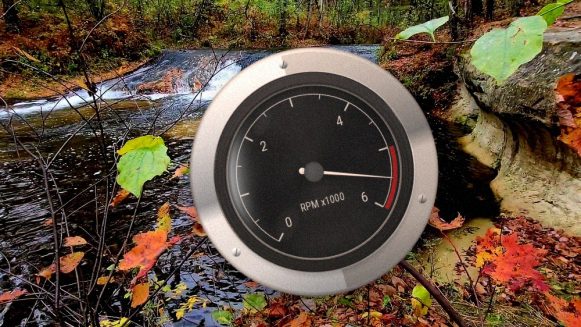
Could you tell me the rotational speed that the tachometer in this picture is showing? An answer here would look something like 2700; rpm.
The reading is 5500; rpm
